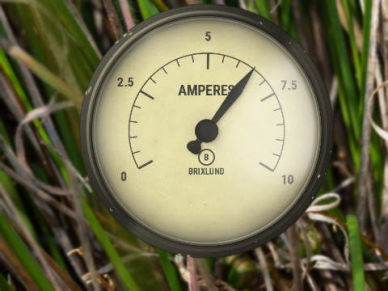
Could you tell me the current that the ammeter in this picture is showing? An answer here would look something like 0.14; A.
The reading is 6.5; A
